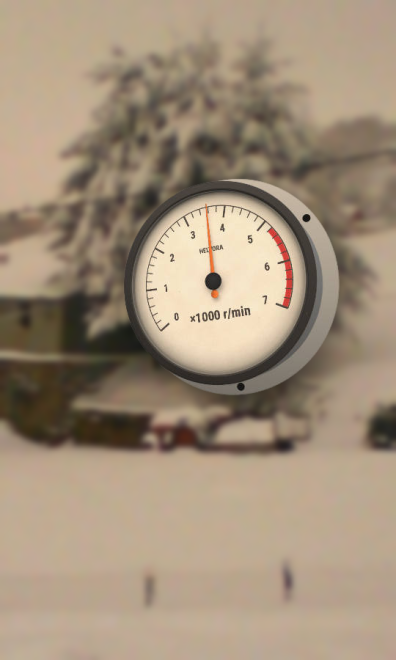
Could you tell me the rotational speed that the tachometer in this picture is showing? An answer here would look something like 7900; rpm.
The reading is 3600; rpm
